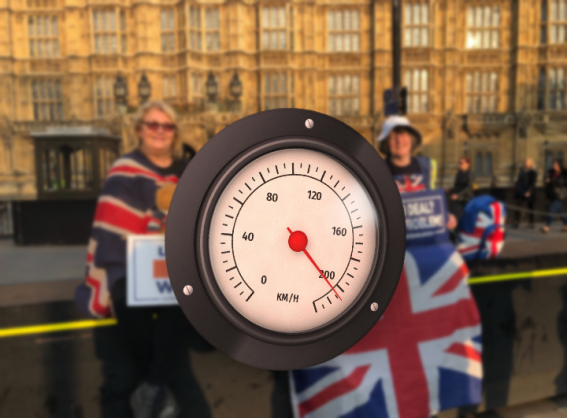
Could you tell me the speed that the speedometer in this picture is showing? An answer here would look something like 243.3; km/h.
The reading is 205; km/h
